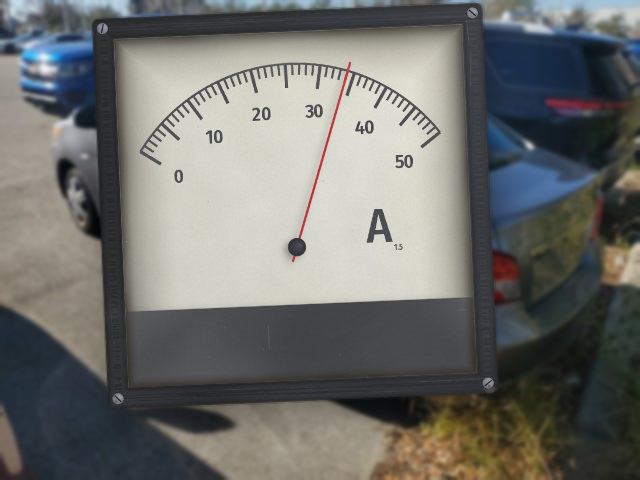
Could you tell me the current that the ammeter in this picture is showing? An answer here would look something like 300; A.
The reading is 34; A
